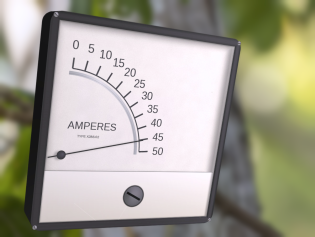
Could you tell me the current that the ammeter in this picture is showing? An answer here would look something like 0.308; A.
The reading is 45; A
